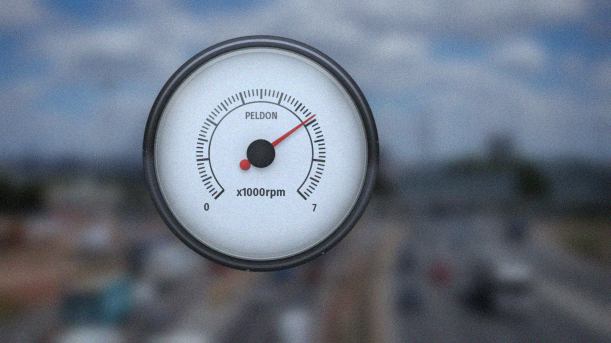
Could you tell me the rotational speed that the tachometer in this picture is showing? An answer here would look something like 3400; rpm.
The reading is 4900; rpm
